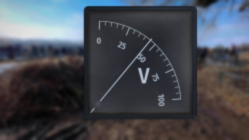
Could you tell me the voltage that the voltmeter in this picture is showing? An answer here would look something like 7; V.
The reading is 45; V
